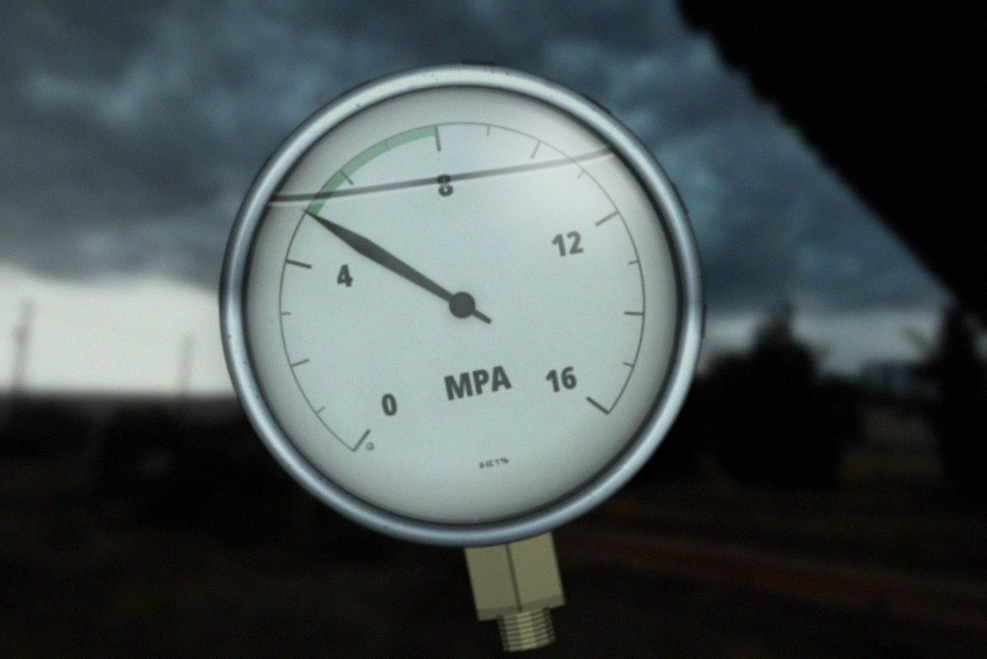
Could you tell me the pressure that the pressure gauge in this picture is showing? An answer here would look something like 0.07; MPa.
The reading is 5; MPa
